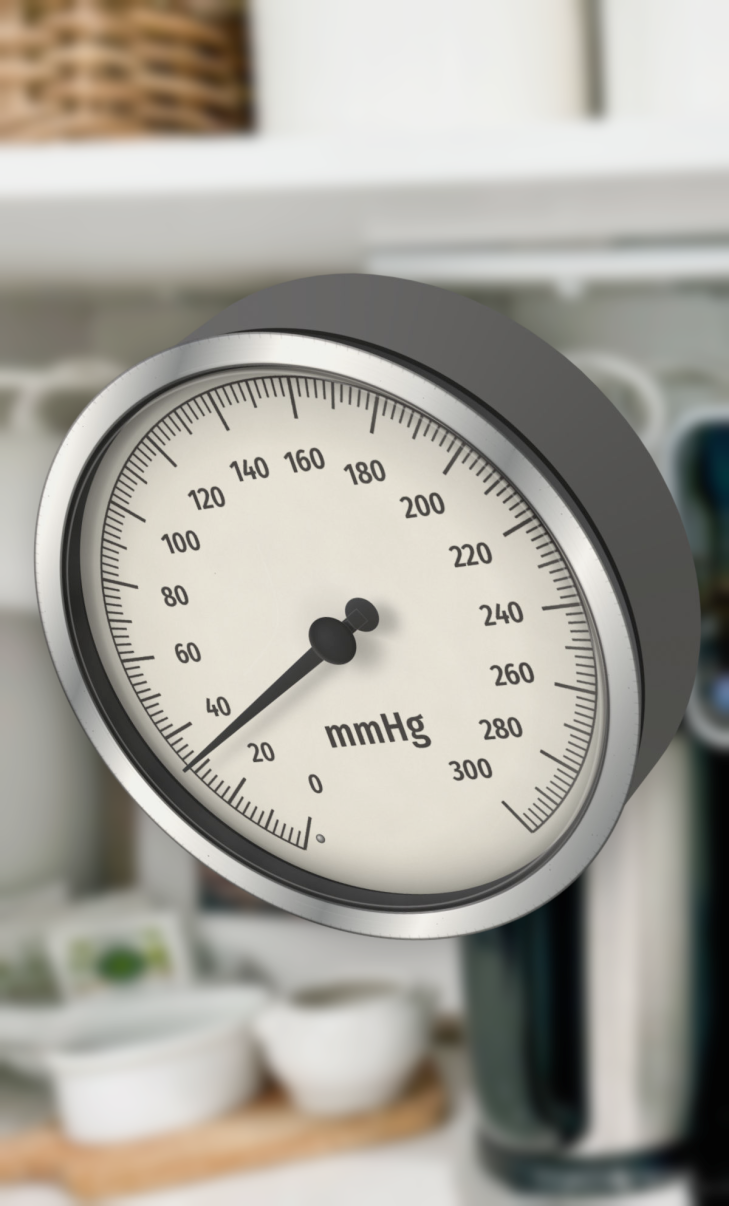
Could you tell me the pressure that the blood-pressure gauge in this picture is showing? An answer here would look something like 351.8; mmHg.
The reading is 32; mmHg
